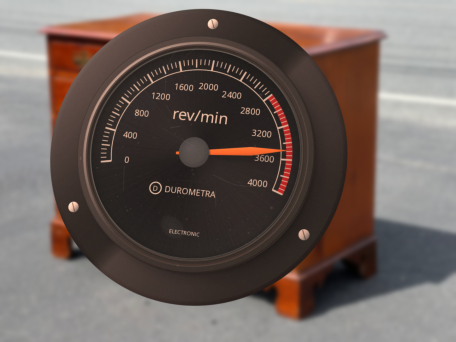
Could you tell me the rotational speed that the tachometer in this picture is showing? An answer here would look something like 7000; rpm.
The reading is 3500; rpm
